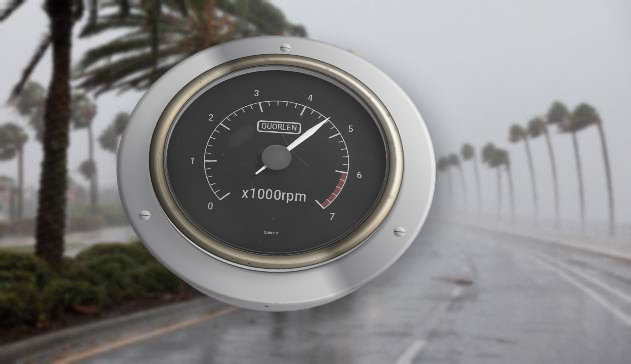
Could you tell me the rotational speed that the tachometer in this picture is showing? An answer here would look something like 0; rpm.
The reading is 4600; rpm
